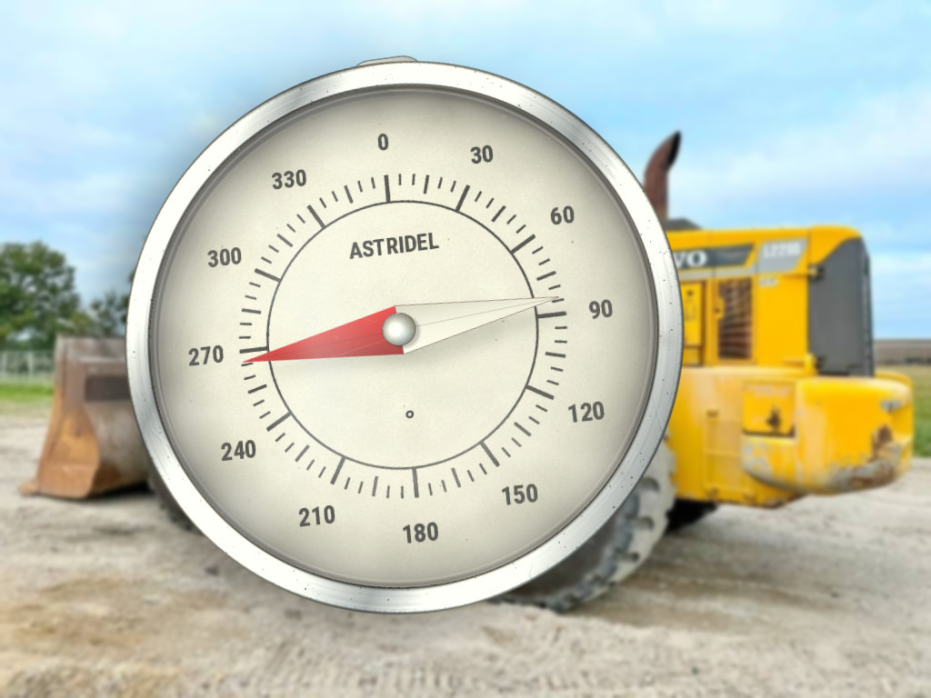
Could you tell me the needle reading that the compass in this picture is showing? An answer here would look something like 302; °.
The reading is 265; °
